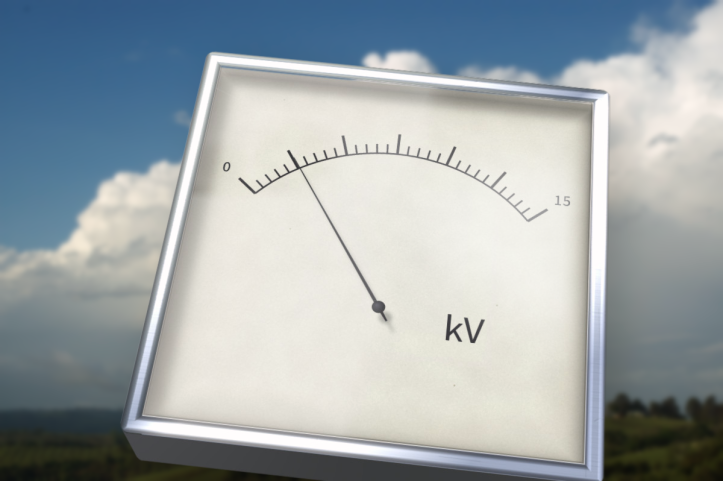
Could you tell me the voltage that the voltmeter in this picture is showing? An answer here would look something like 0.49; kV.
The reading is 2.5; kV
